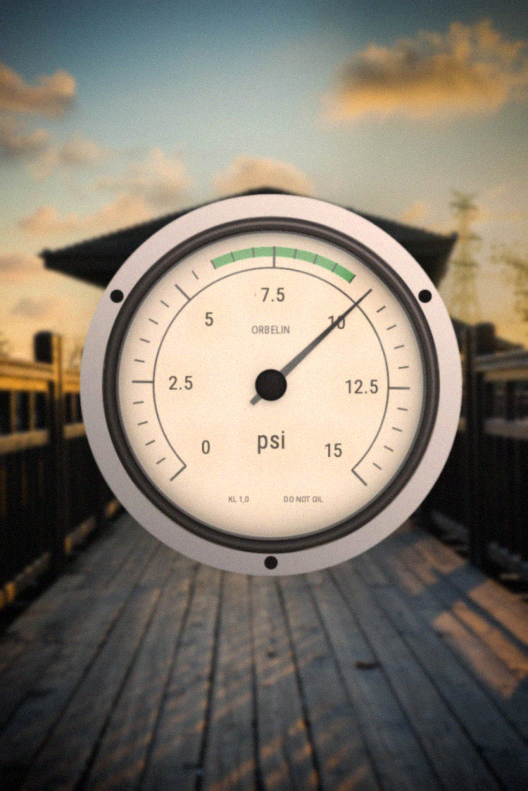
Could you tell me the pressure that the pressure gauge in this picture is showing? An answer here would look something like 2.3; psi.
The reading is 10; psi
